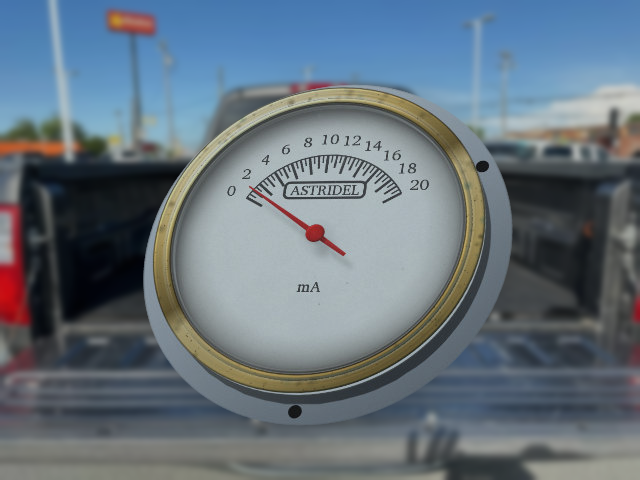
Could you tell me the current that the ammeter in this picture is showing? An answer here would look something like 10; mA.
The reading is 1; mA
